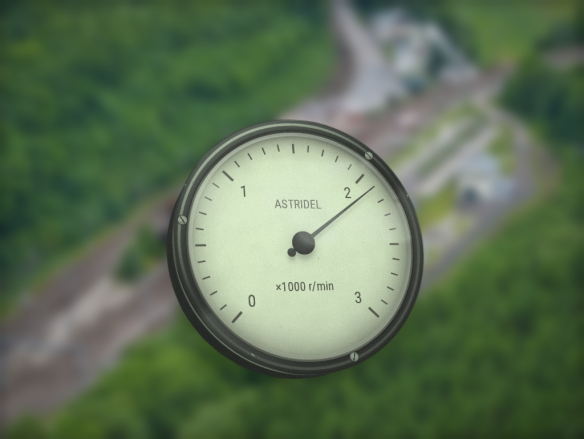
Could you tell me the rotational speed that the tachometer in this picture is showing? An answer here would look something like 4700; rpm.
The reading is 2100; rpm
